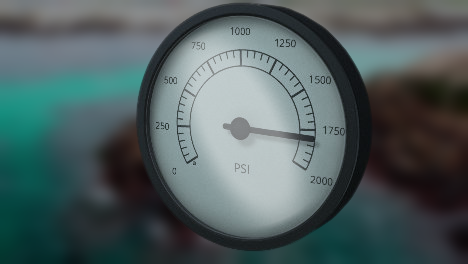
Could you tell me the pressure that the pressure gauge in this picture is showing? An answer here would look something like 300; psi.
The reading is 1800; psi
